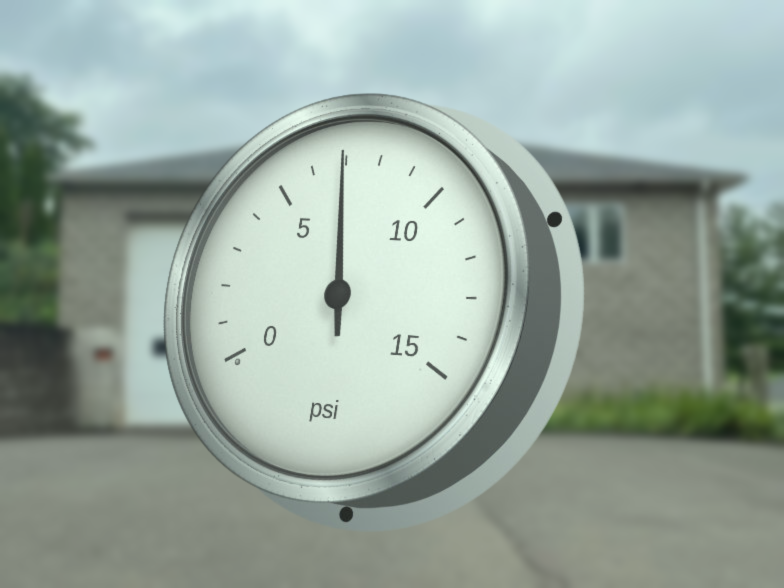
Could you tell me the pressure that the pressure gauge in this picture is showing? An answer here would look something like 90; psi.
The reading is 7; psi
